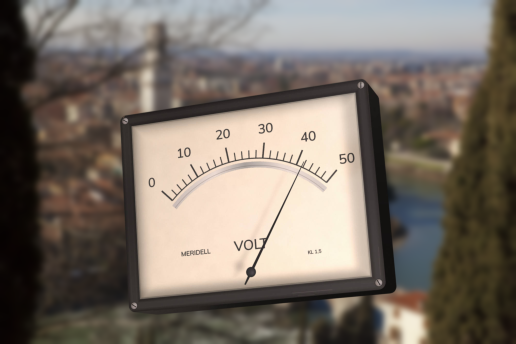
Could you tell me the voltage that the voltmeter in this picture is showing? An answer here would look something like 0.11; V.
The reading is 42; V
